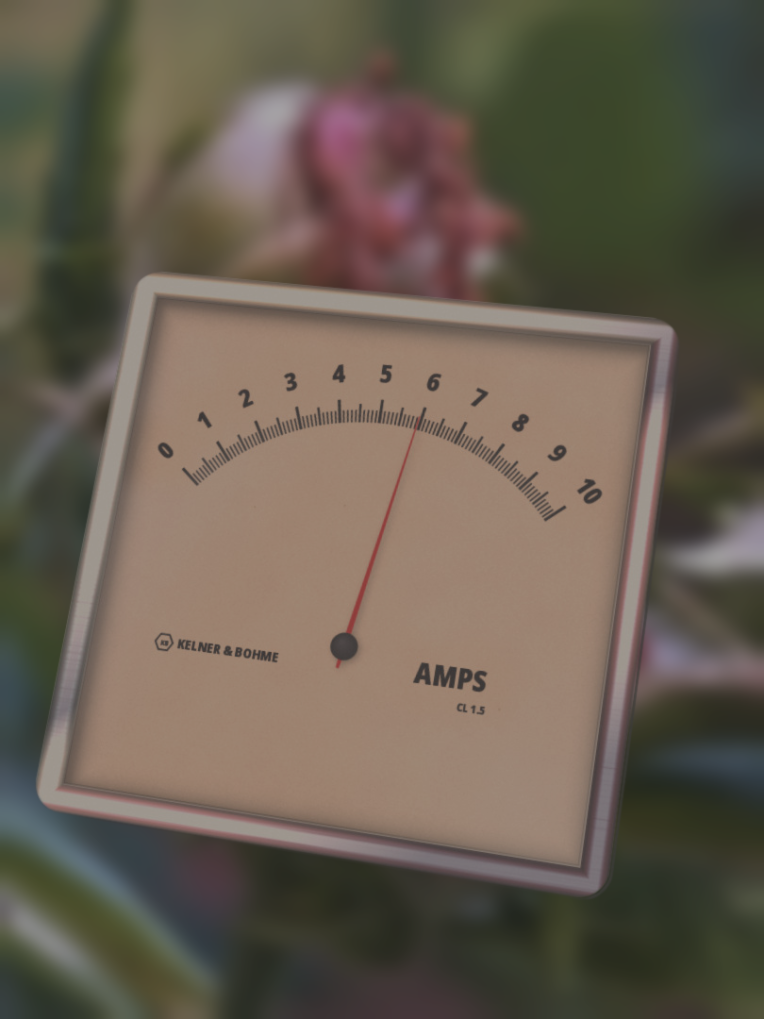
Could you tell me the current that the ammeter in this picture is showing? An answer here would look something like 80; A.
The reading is 6; A
